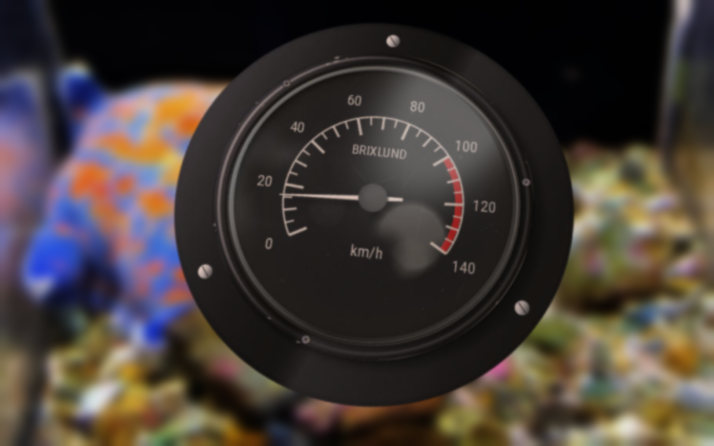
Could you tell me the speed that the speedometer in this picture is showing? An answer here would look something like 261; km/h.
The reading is 15; km/h
